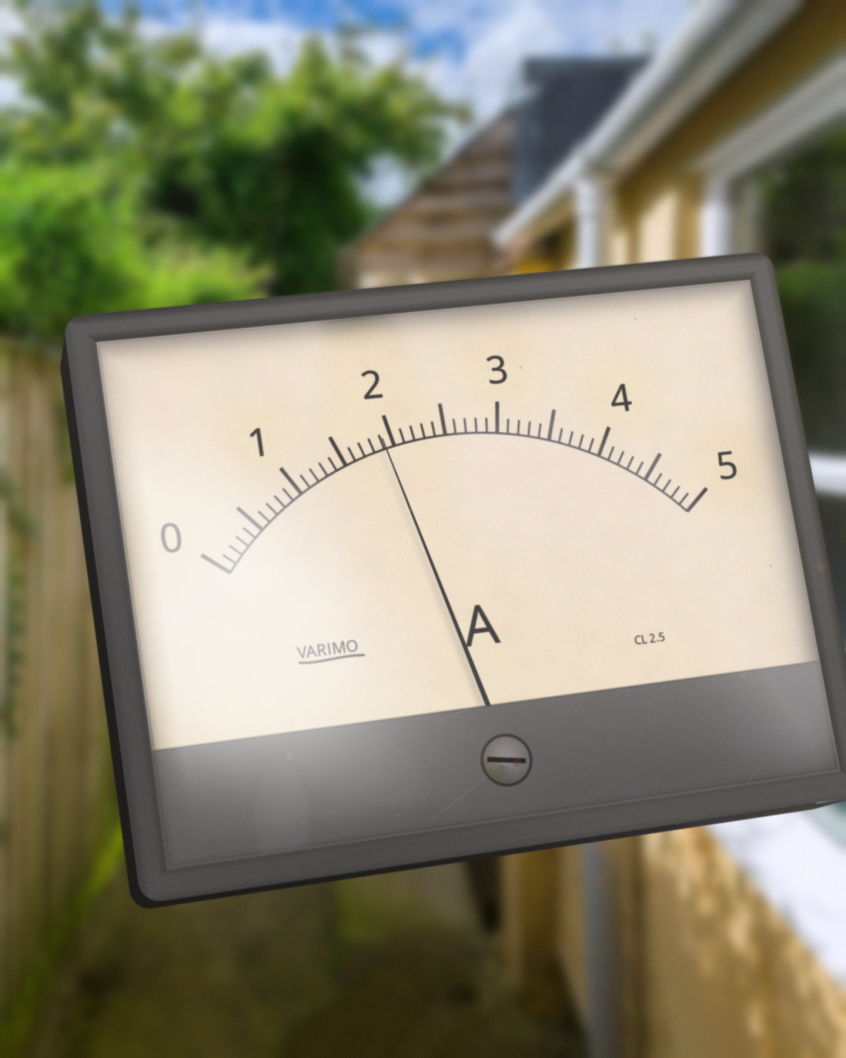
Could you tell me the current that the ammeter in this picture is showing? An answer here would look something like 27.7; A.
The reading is 1.9; A
